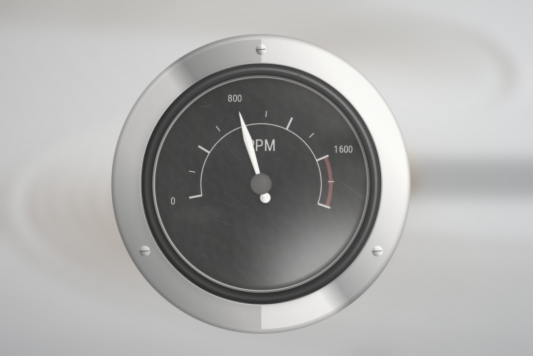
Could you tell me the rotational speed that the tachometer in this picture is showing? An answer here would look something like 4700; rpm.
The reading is 800; rpm
